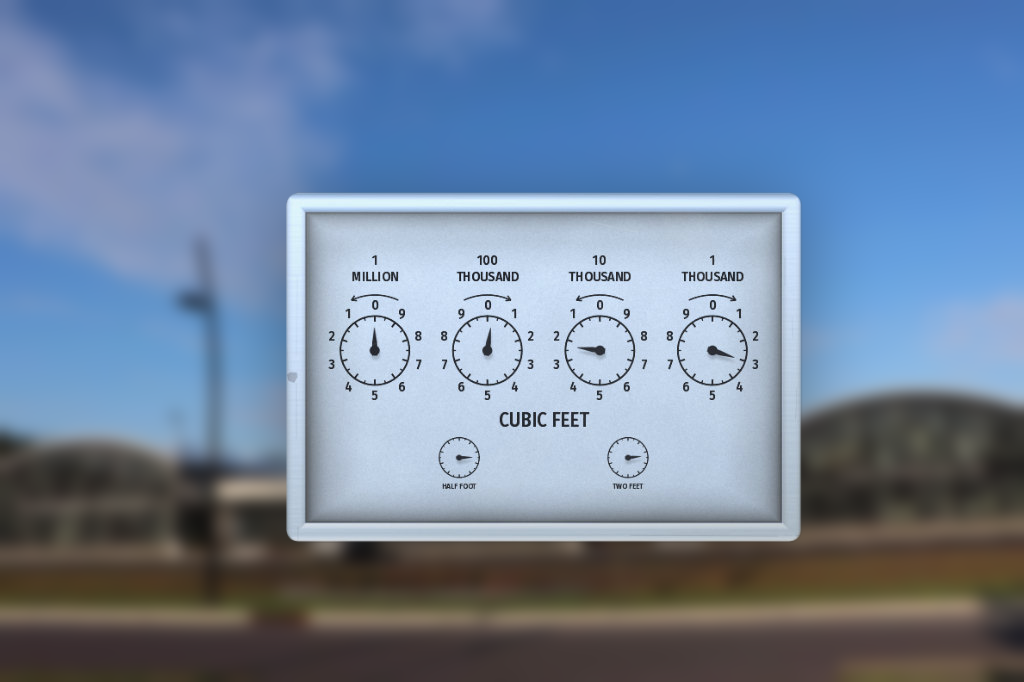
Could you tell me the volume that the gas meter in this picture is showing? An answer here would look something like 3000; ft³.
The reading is 2300; ft³
